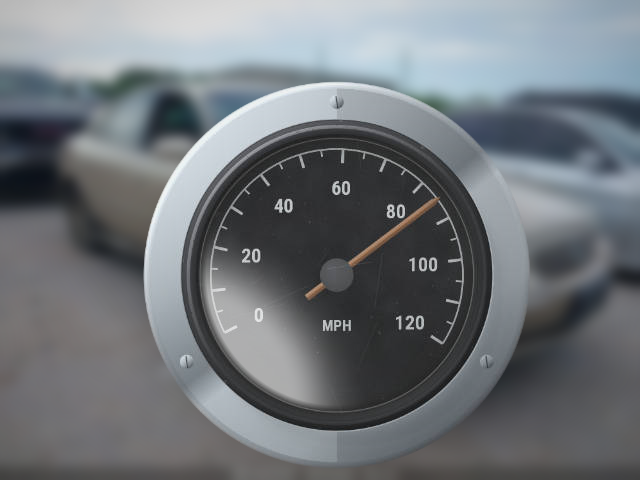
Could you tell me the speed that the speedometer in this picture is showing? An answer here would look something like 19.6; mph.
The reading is 85; mph
